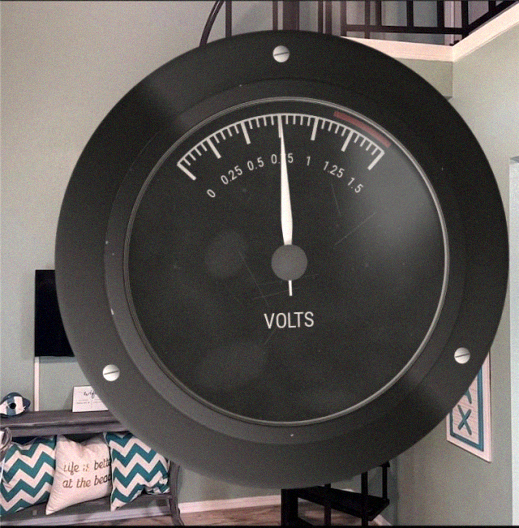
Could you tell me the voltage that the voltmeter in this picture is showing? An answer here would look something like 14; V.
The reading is 0.75; V
